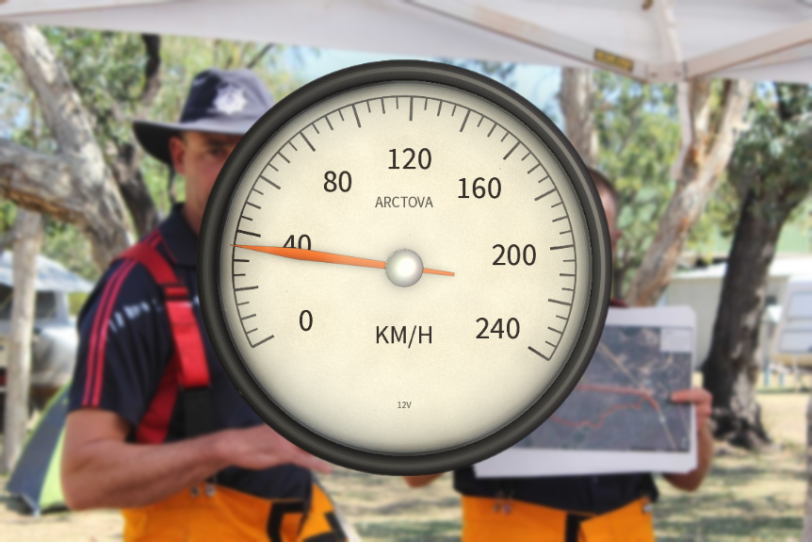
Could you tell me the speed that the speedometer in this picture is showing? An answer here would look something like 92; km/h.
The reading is 35; km/h
